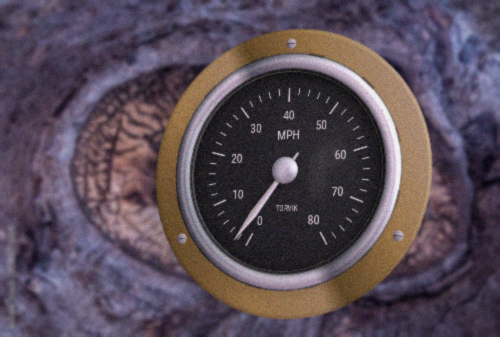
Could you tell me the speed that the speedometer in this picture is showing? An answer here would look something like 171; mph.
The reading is 2; mph
